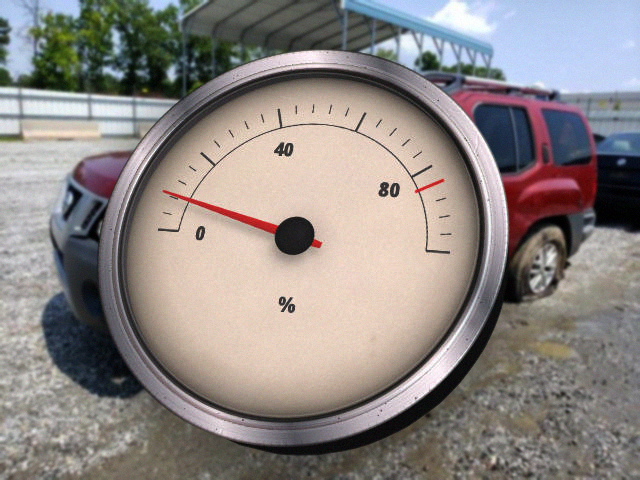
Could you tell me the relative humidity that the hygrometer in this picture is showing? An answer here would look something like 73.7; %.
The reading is 8; %
